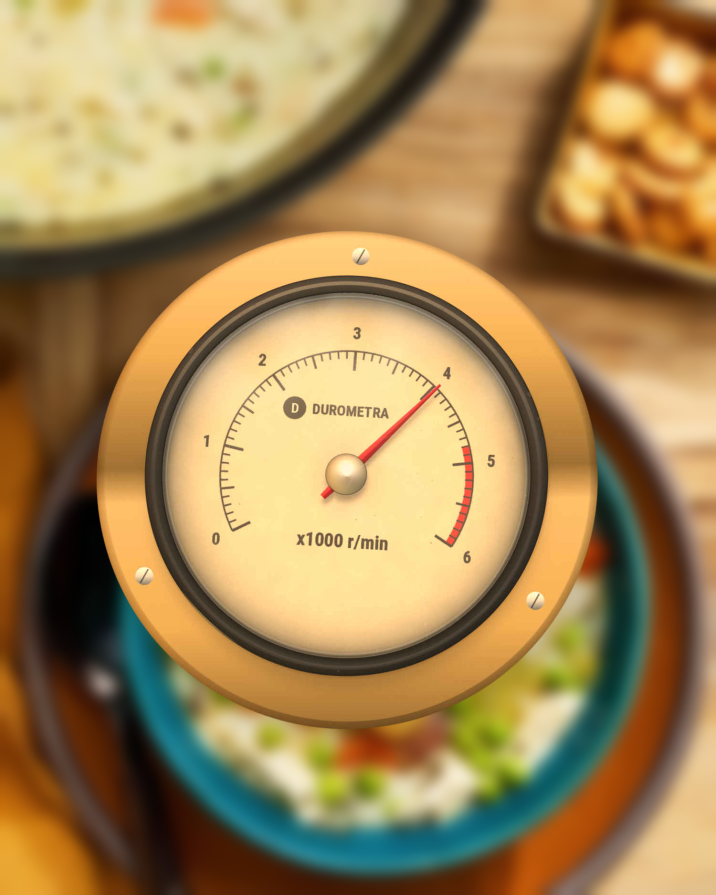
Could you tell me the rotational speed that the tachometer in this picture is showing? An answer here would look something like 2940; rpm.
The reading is 4050; rpm
